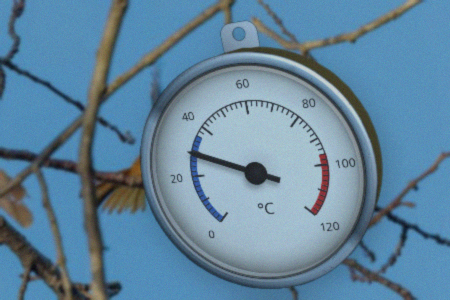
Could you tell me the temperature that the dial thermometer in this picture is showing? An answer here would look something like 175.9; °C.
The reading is 30; °C
